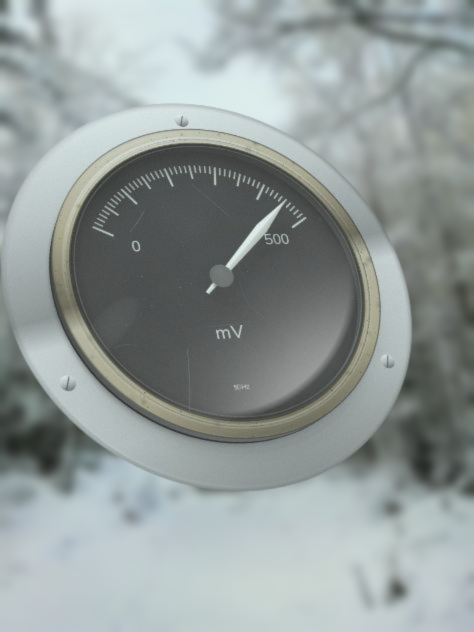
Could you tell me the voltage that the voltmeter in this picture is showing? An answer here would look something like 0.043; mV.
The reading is 450; mV
